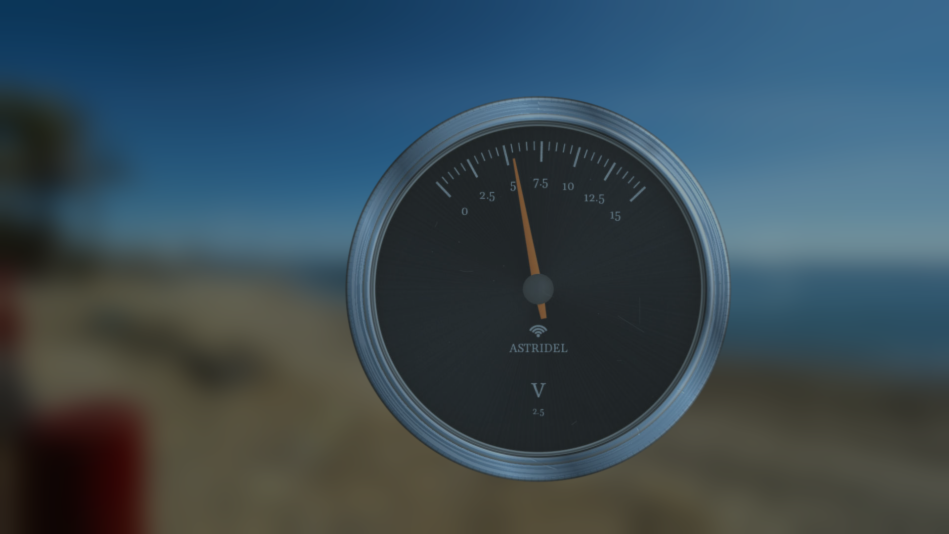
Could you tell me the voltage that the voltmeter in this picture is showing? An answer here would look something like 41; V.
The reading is 5.5; V
